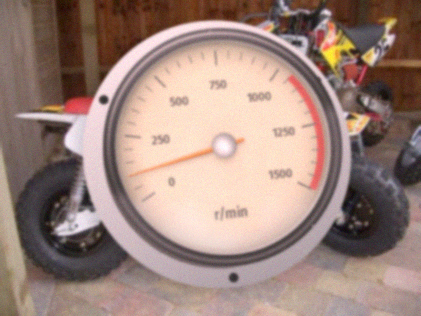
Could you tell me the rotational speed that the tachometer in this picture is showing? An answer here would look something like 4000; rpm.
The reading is 100; rpm
